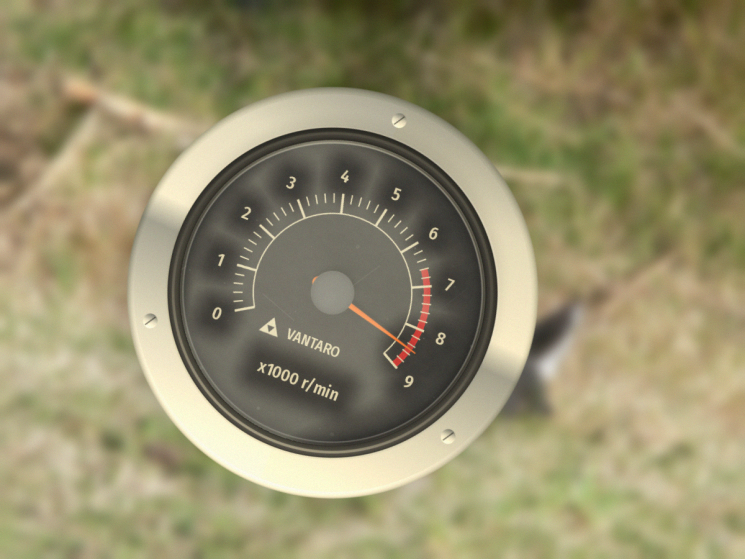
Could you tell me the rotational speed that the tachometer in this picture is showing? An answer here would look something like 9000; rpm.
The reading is 8500; rpm
